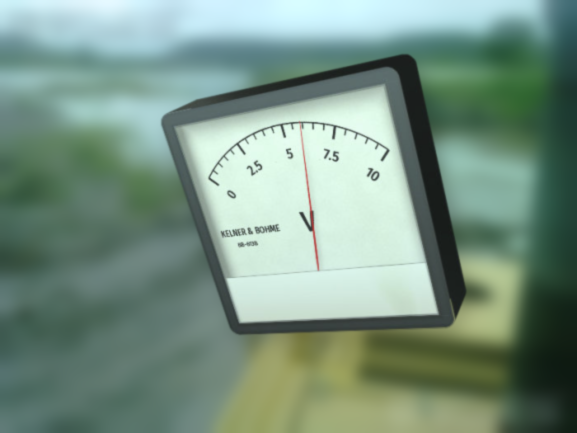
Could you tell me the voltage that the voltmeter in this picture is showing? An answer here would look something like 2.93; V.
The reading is 6; V
